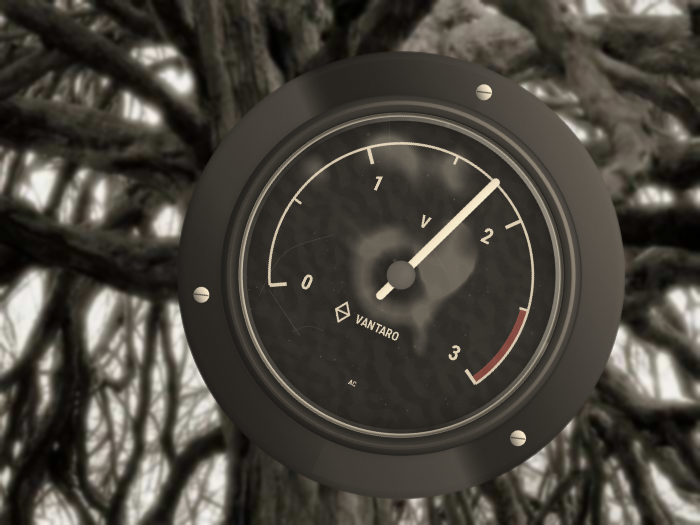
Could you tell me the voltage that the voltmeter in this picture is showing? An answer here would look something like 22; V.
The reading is 1.75; V
